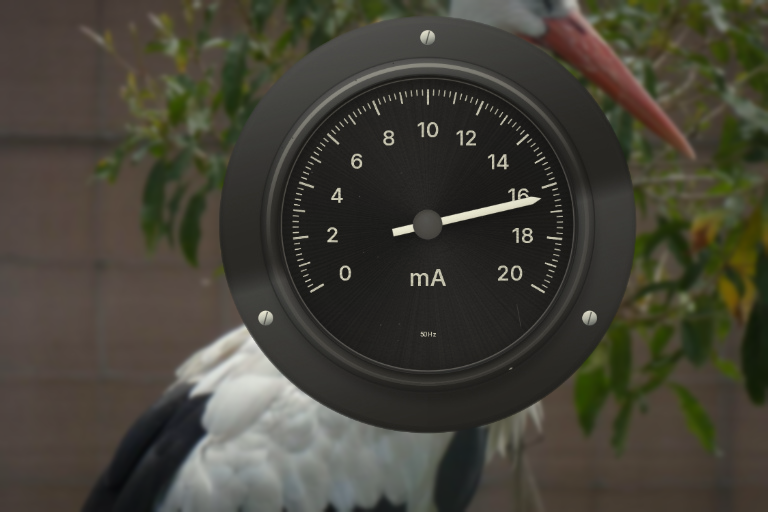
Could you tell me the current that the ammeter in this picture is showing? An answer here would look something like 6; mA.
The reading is 16.4; mA
